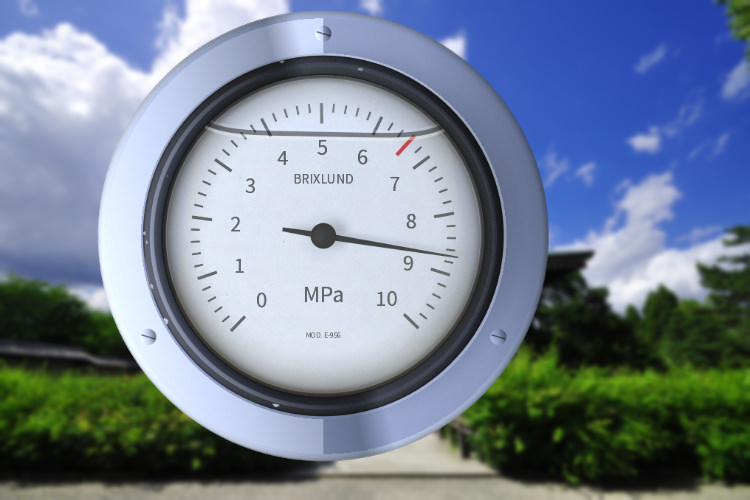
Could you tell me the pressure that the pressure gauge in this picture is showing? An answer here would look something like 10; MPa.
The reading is 8.7; MPa
